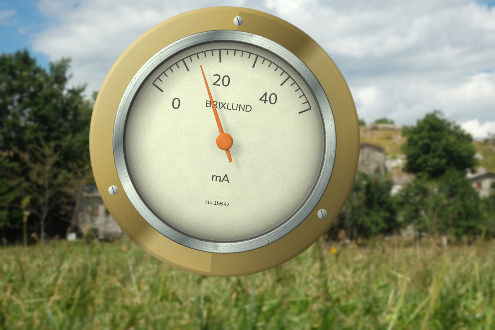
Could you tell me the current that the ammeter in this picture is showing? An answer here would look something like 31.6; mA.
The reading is 14; mA
